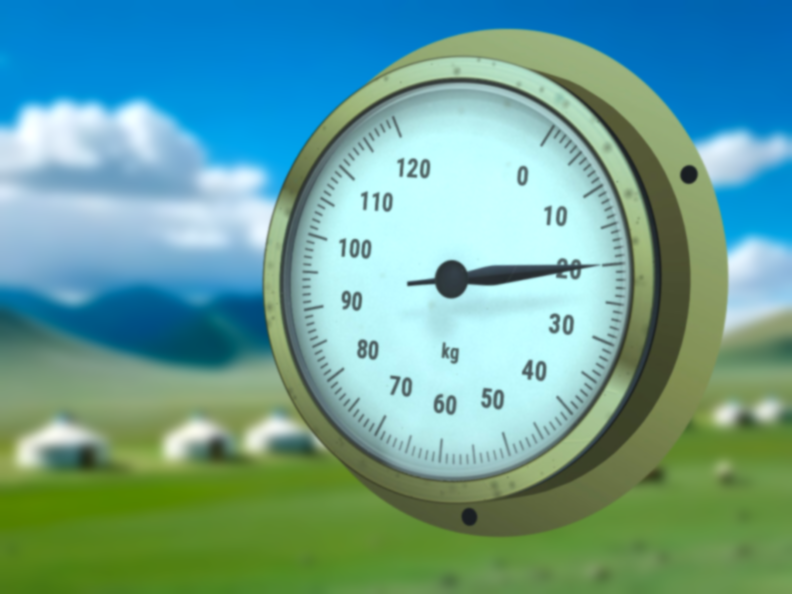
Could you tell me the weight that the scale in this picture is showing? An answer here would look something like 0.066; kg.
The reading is 20; kg
